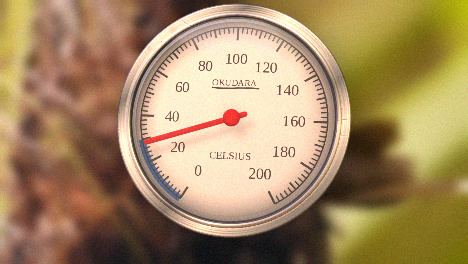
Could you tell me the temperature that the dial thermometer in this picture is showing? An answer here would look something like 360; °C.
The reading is 28; °C
